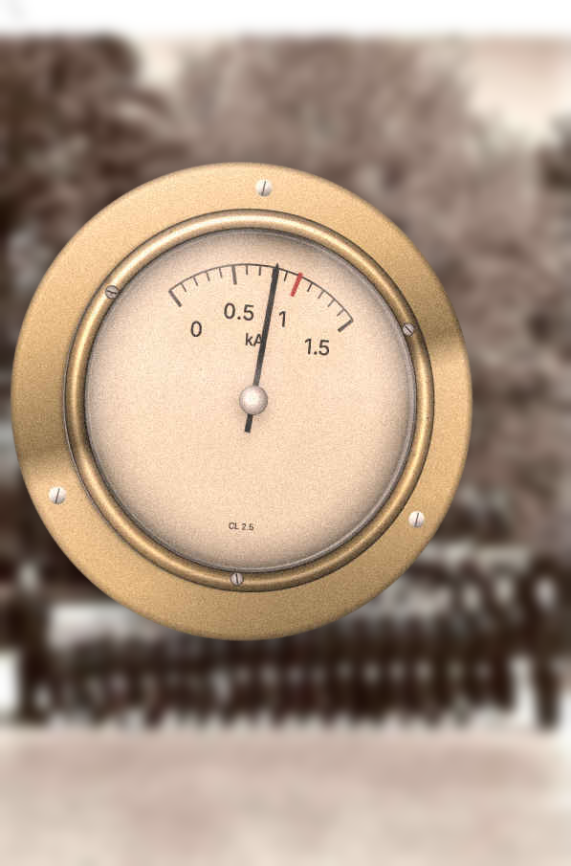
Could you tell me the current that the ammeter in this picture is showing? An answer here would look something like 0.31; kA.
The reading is 0.8; kA
